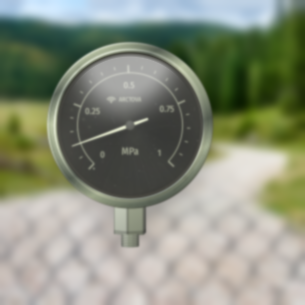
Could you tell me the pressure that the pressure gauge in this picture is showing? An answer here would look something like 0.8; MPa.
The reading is 0.1; MPa
